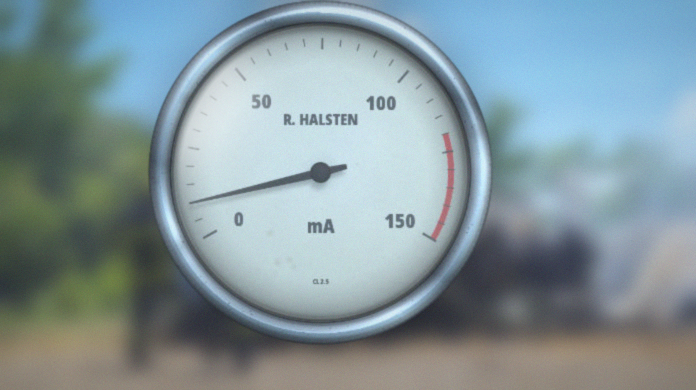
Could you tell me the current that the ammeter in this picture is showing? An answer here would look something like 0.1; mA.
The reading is 10; mA
